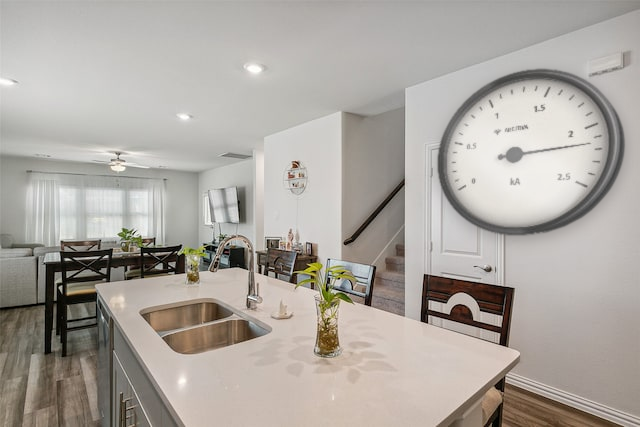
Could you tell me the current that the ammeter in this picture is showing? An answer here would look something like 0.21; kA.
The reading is 2.15; kA
